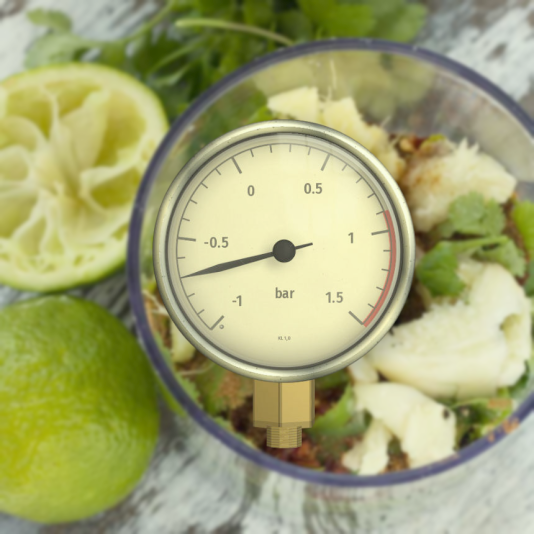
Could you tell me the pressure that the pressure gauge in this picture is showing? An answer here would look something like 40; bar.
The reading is -0.7; bar
